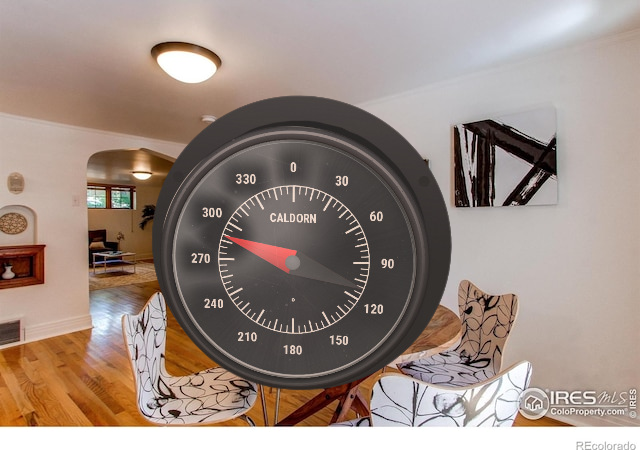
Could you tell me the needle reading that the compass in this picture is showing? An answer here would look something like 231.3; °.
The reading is 290; °
